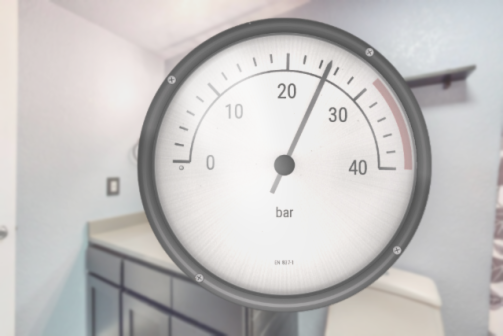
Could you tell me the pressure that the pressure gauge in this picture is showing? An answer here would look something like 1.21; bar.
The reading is 25; bar
